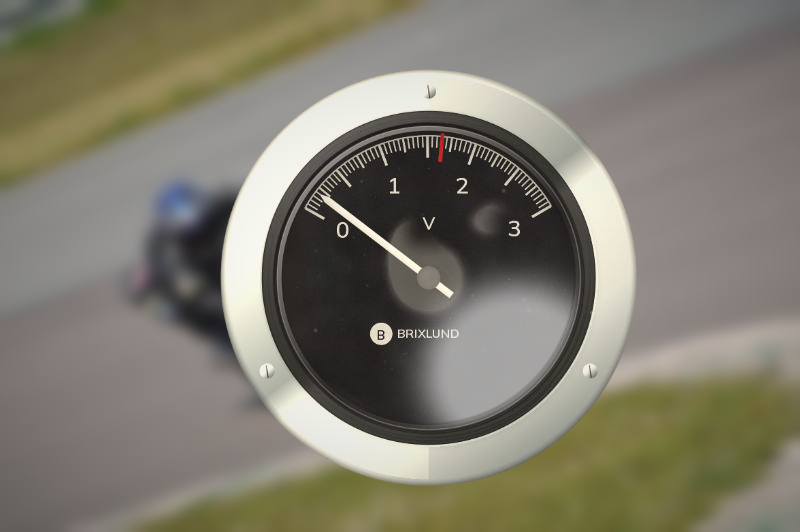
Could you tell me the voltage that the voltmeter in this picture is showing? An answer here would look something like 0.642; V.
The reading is 0.2; V
